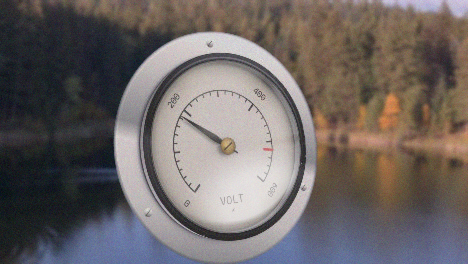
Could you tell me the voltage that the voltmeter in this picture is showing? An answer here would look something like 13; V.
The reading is 180; V
